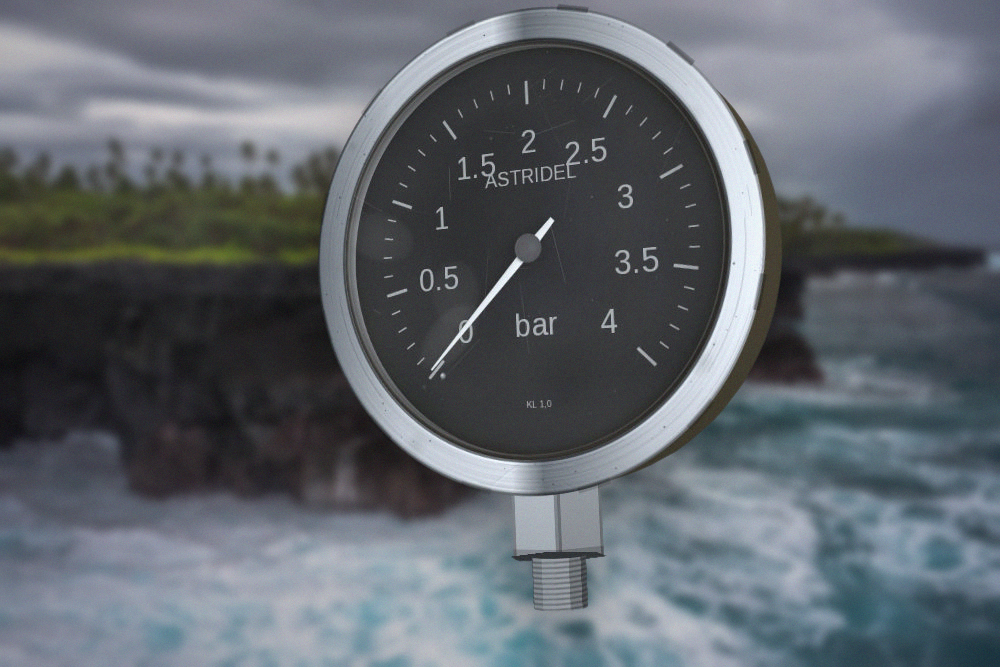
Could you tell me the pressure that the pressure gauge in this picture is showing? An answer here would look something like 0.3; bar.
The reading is 0; bar
